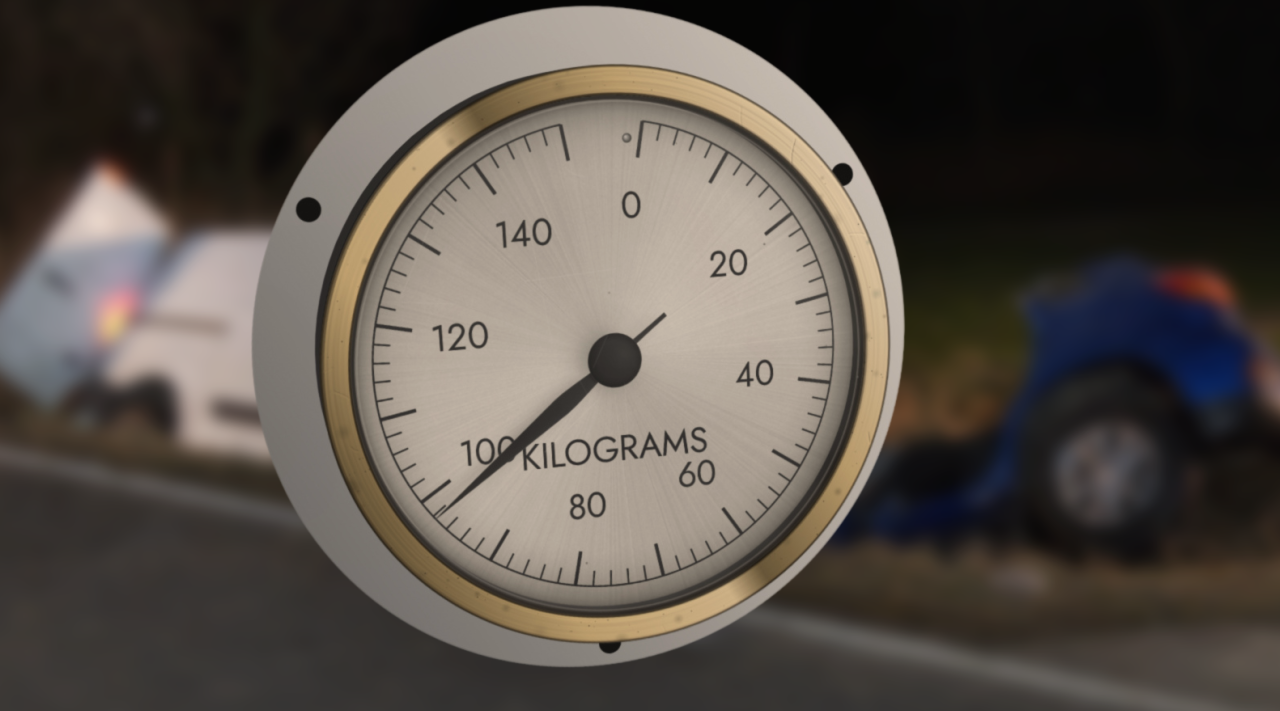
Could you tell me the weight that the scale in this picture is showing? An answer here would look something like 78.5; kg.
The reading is 98; kg
